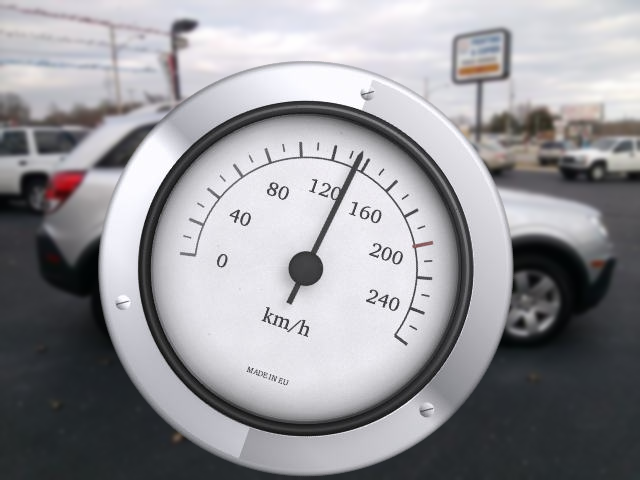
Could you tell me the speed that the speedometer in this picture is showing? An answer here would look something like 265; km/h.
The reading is 135; km/h
